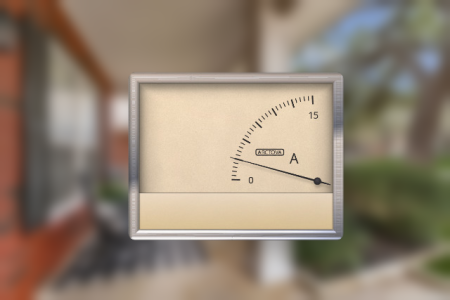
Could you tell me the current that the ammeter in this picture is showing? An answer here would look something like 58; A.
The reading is 2.5; A
